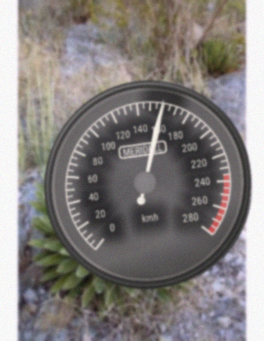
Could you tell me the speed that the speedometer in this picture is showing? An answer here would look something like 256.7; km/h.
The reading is 160; km/h
